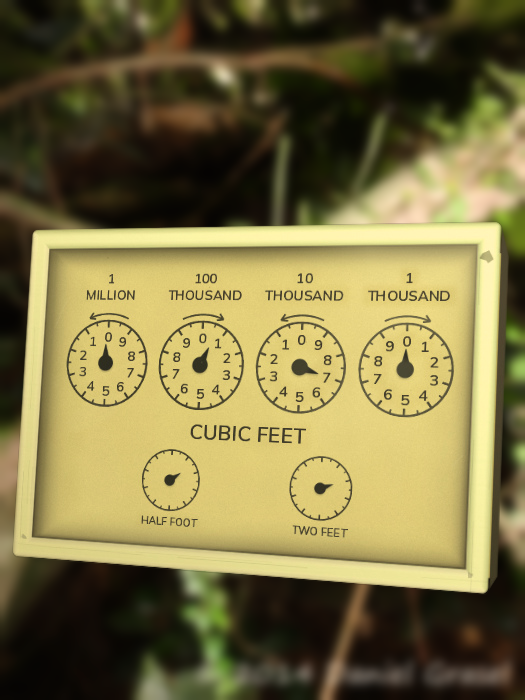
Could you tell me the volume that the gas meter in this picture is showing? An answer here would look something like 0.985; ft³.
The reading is 7000; ft³
